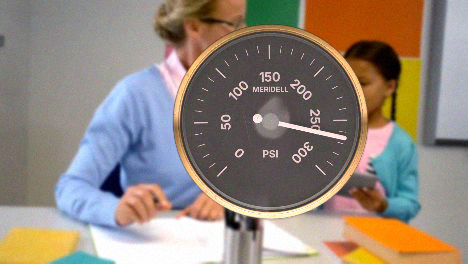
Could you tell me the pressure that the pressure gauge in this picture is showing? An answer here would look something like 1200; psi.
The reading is 265; psi
